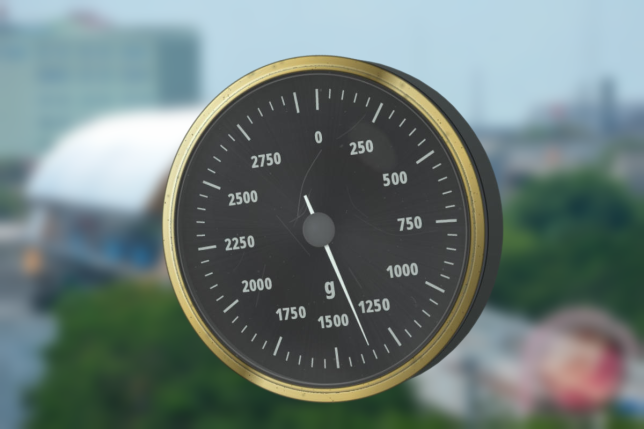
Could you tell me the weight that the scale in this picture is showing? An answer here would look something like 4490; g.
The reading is 1350; g
